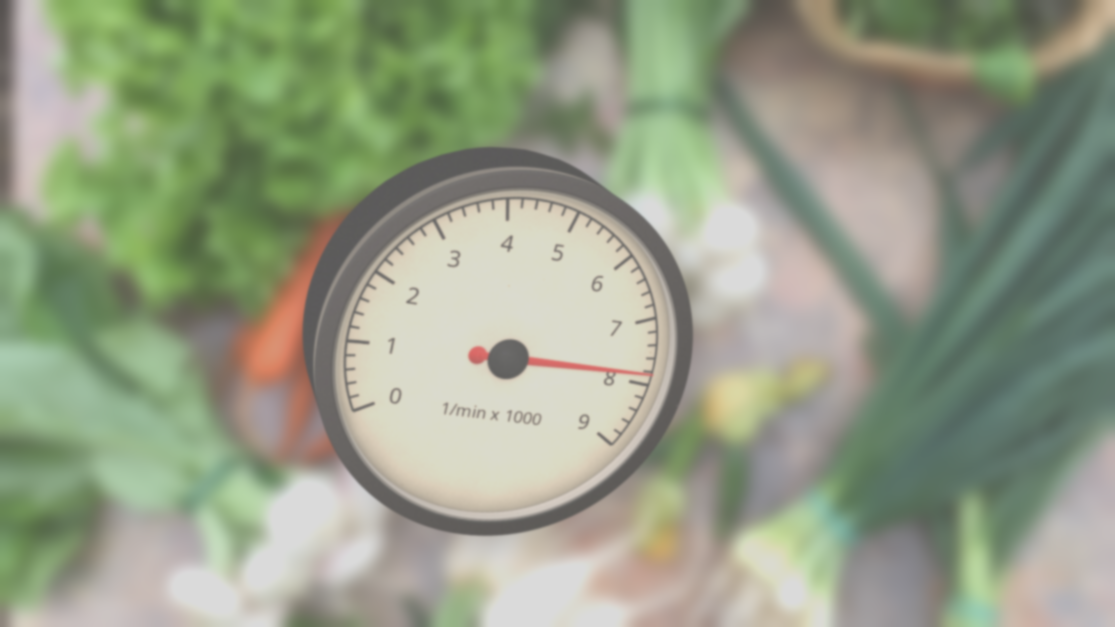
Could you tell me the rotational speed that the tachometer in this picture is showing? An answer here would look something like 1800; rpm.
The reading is 7800; rpm
